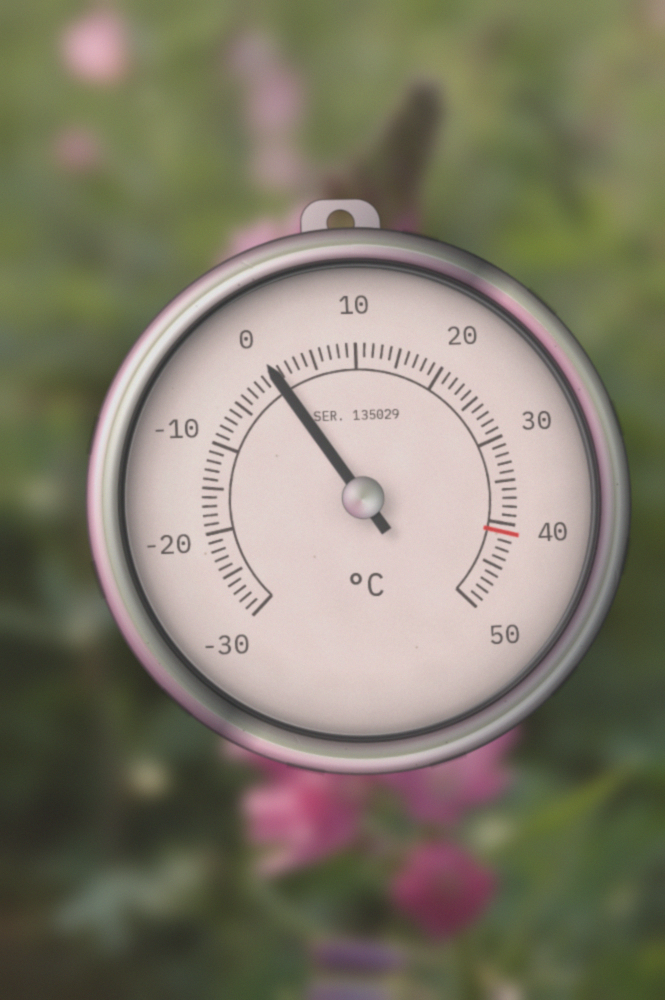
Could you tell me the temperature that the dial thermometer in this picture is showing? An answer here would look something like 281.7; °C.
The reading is 0; °C
